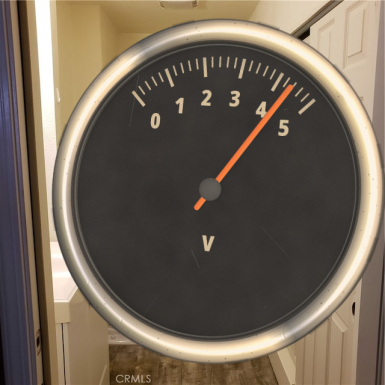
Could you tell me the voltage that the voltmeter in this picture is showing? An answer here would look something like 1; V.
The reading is 4.4; V
